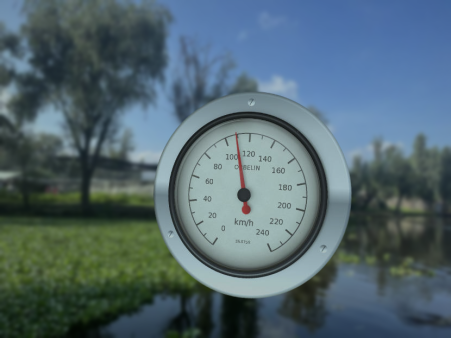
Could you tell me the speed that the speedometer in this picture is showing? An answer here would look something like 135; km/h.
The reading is 110; km/h
